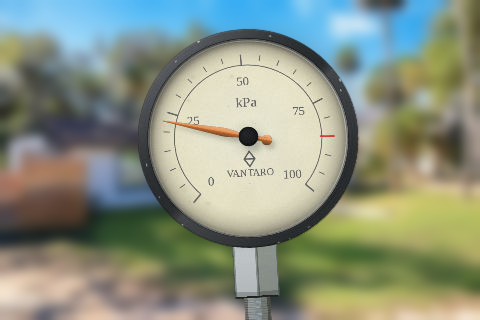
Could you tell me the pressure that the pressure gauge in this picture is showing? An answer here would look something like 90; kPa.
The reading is 22.5; kPa
